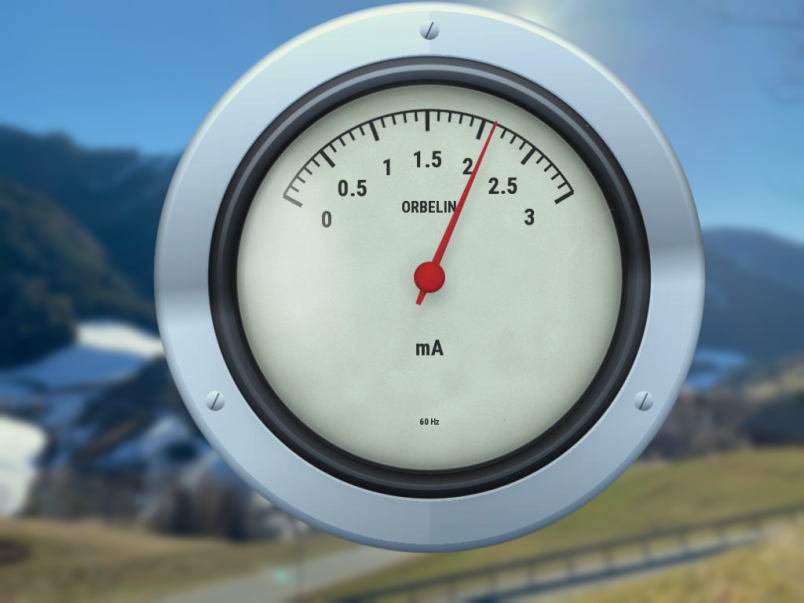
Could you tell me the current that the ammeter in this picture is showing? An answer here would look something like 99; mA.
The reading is 2.1; mA
